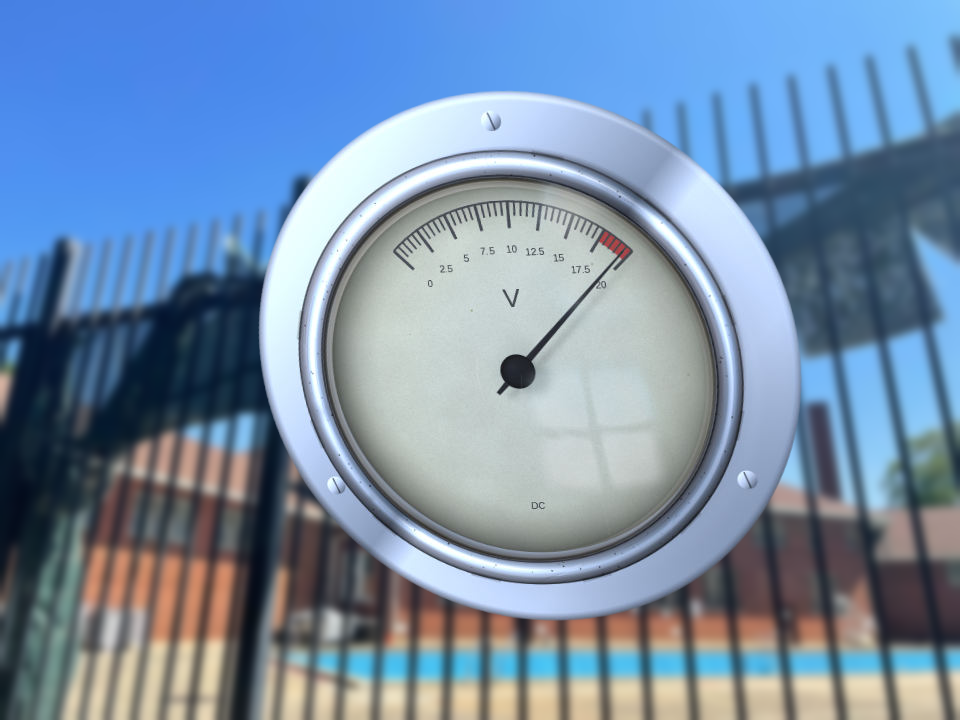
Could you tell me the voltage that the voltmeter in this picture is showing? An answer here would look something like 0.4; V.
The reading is 19.5; V
